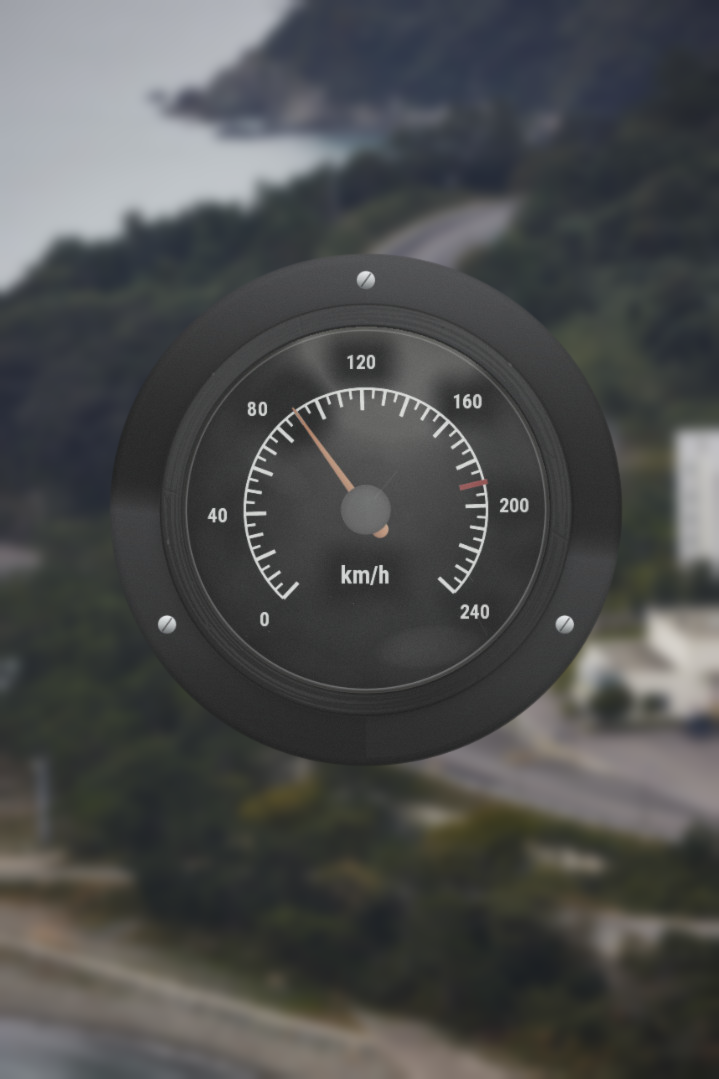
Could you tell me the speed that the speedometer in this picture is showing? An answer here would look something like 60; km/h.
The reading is 90; km/h
